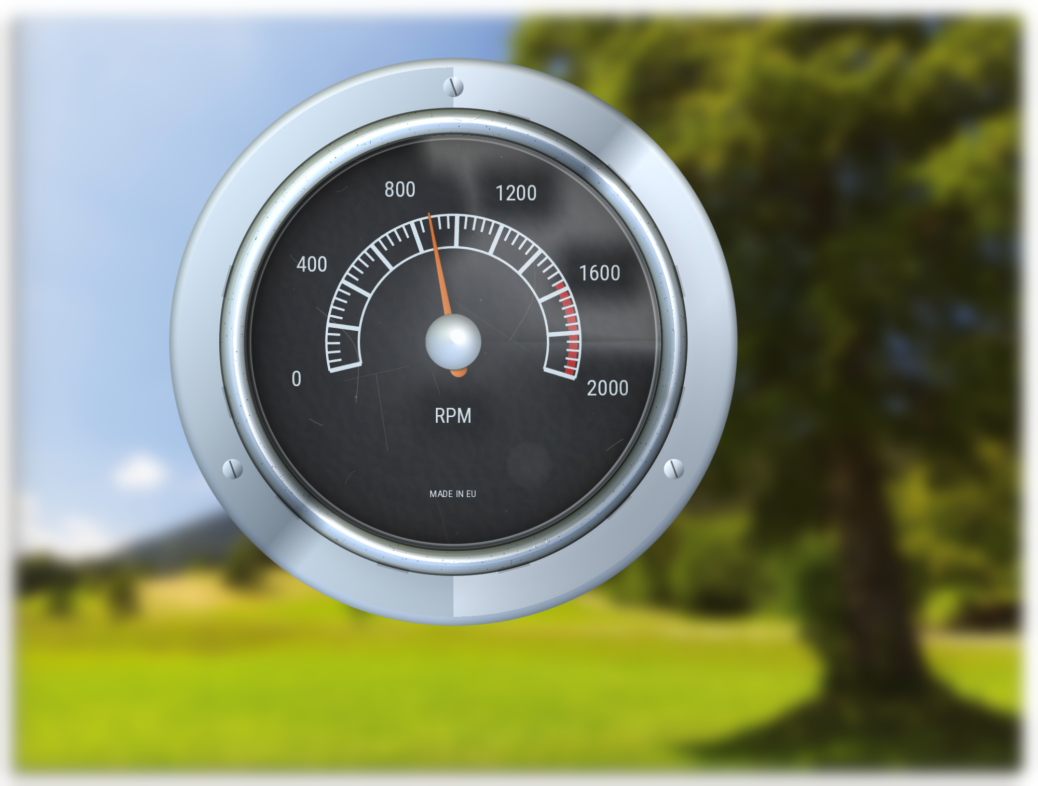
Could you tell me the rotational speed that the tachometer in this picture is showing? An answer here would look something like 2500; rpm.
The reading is 880; rpm
